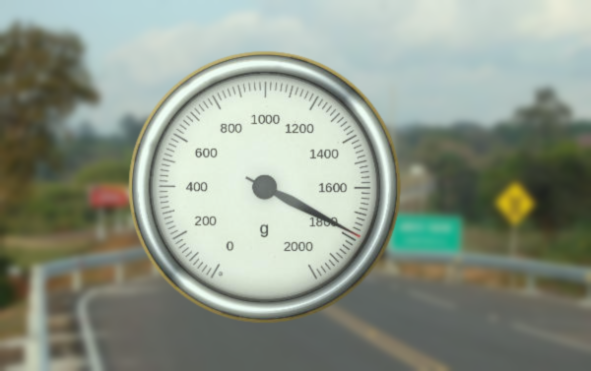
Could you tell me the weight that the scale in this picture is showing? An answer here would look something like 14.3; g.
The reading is 1780; g
